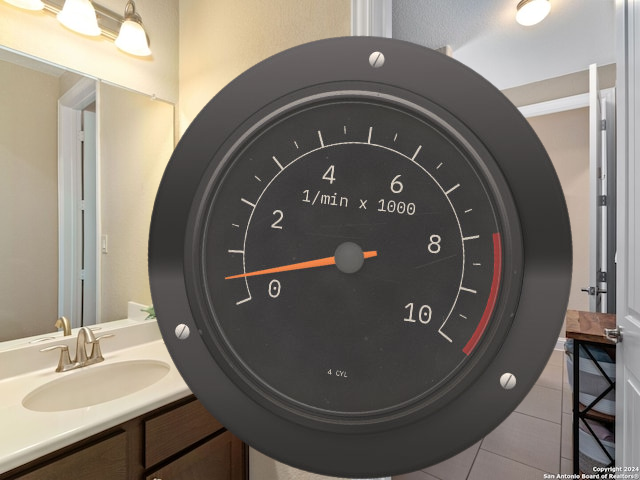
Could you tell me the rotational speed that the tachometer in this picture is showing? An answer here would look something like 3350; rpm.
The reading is 500; rpm
